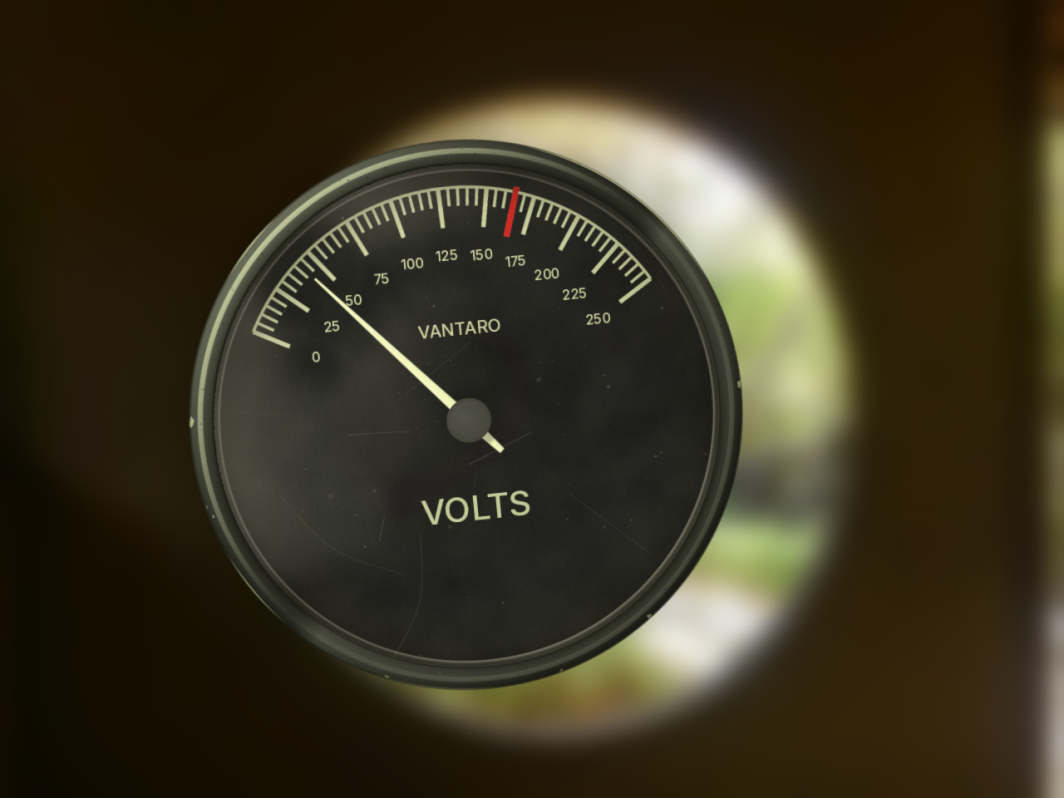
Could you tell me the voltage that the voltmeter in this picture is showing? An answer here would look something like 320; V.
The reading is 42.5; V
